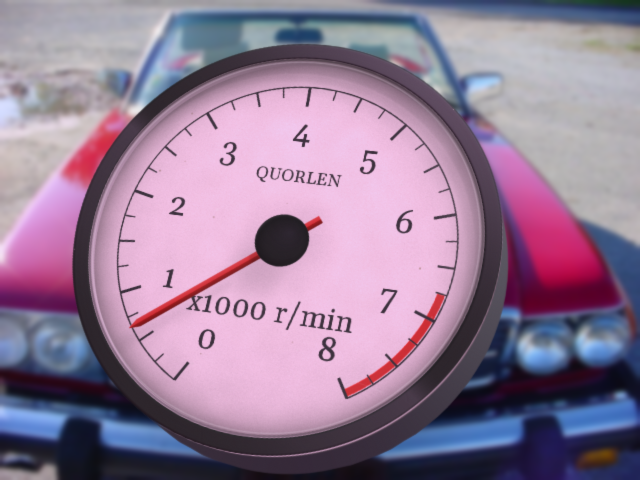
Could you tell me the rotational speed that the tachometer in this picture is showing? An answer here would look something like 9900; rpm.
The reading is 625; rpm
